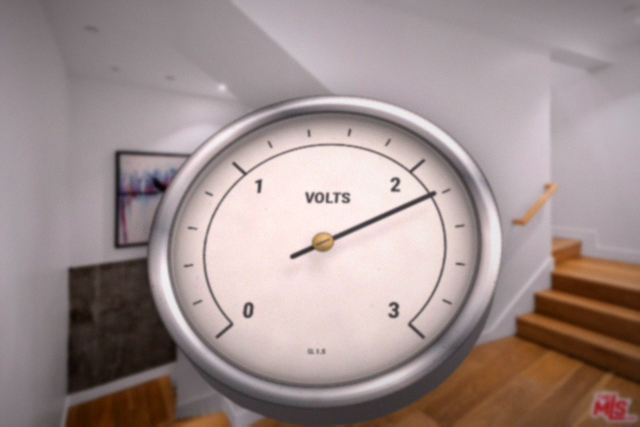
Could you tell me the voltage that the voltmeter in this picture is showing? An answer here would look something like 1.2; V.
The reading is 2.2; V
